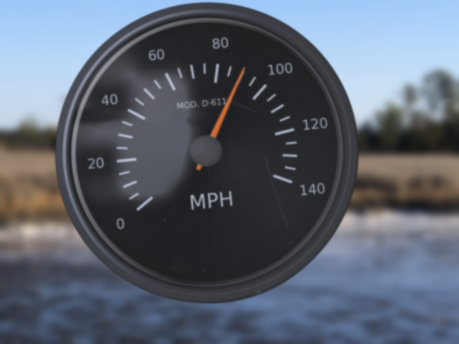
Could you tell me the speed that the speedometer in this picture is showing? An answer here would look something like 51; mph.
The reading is 90; mph
